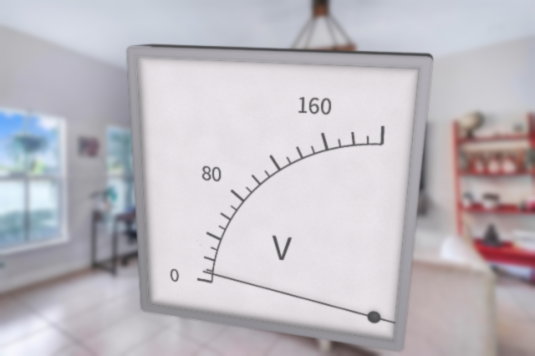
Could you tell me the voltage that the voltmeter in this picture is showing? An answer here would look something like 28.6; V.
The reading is 10; V
